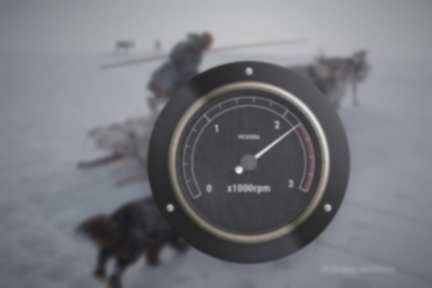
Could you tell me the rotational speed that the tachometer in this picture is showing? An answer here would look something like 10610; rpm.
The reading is 2200; rpm
